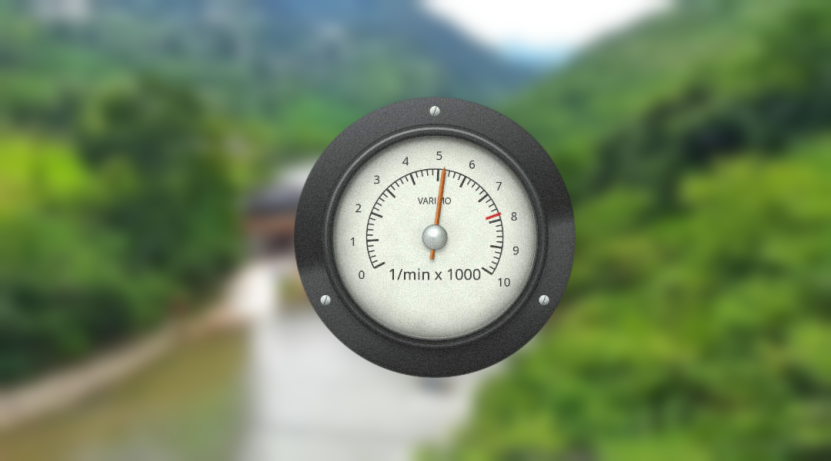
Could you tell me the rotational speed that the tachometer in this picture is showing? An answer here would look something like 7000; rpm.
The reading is 5200; rpm
